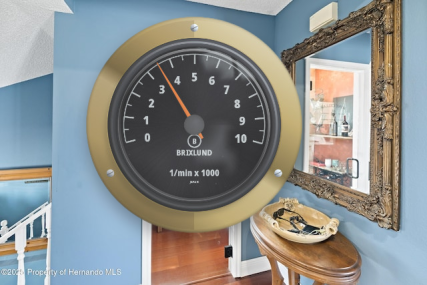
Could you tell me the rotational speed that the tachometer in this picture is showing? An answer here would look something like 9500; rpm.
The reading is 3500; rpm
